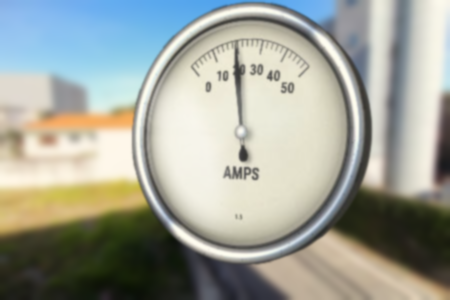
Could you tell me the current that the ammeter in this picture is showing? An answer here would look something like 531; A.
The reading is 20; A
